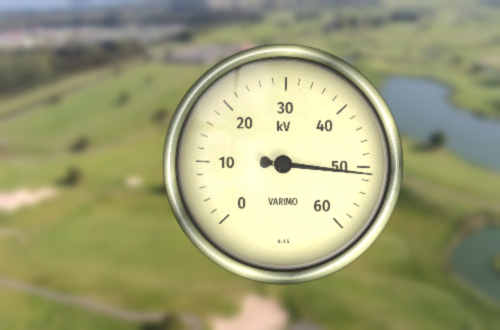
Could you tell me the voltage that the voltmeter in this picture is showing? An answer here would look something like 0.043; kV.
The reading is 51; kV
